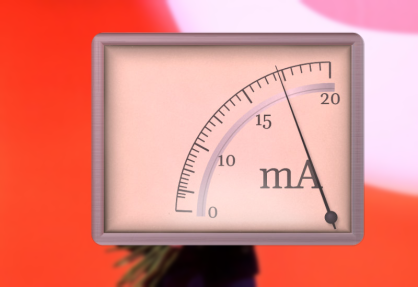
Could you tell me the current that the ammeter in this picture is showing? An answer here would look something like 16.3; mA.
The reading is 17.25; mA
